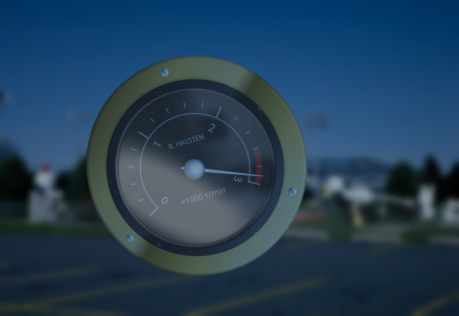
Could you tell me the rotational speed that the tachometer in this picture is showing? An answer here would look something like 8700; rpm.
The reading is 2900; rpm
